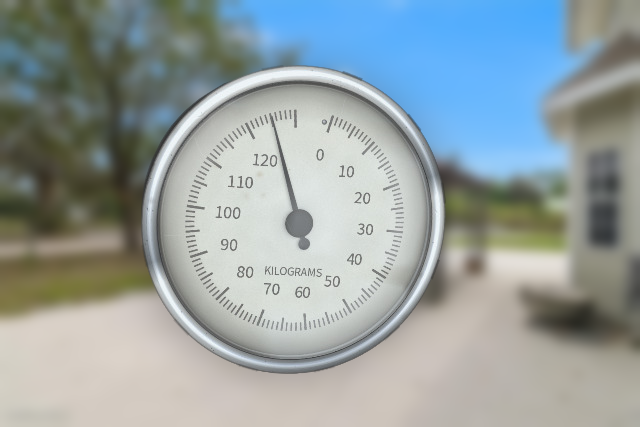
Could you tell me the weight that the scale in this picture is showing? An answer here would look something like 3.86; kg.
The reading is 125; kg
